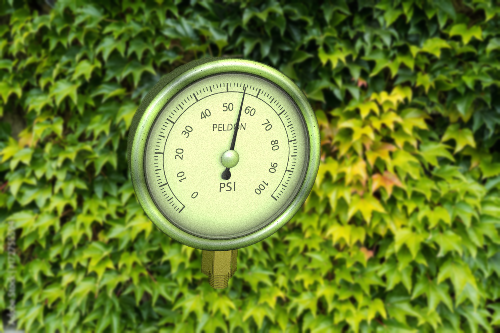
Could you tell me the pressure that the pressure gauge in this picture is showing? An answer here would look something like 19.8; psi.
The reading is 55; psi
